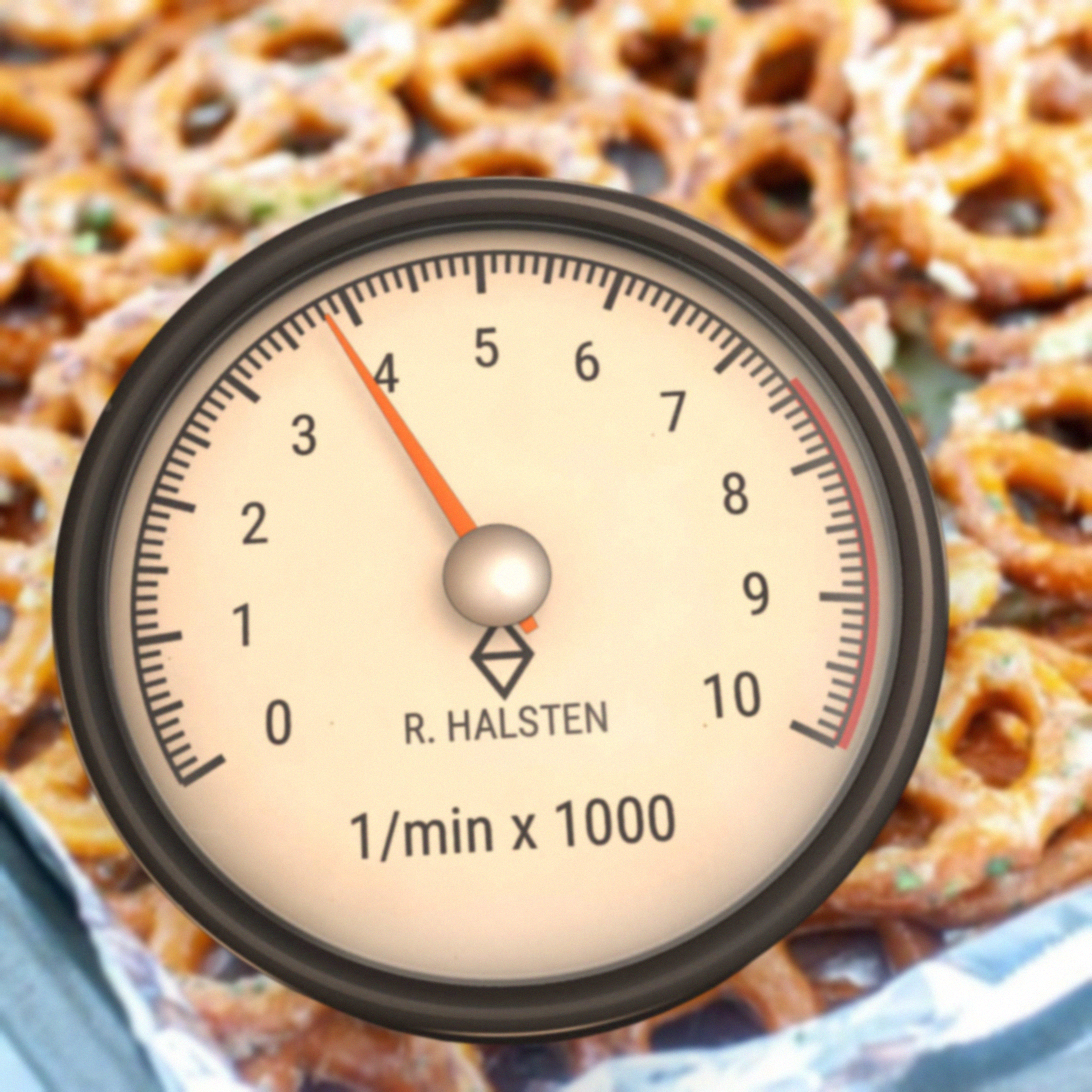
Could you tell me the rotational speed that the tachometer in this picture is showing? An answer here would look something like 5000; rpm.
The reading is 3800; rpm
